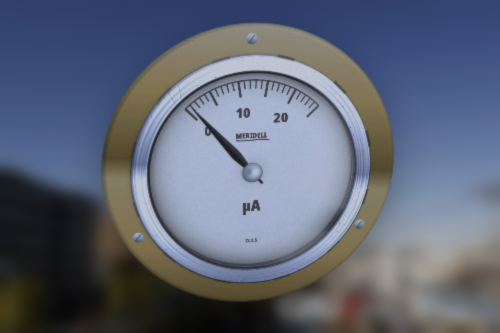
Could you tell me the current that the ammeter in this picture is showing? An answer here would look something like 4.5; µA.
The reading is 1; µA
